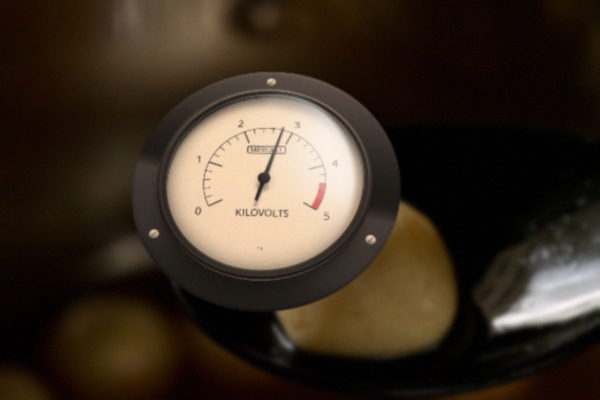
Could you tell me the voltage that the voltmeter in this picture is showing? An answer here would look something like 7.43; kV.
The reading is 2.8; kV
